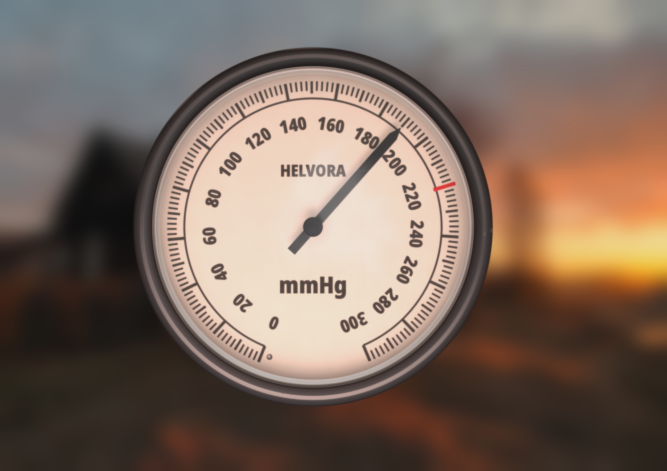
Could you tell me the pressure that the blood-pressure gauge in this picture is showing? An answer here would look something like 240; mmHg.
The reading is 190; mmHg
